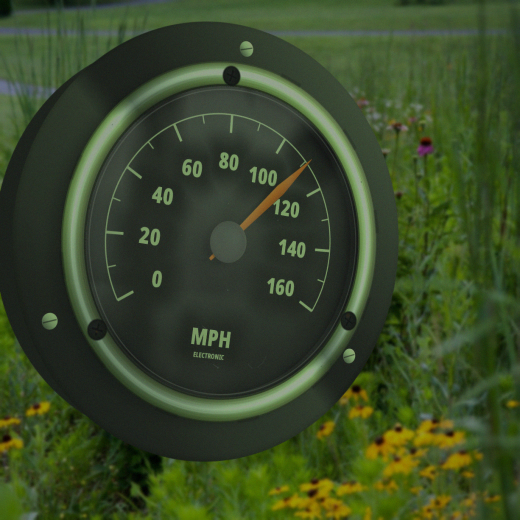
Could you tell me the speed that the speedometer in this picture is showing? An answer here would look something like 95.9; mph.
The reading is 110; mph
